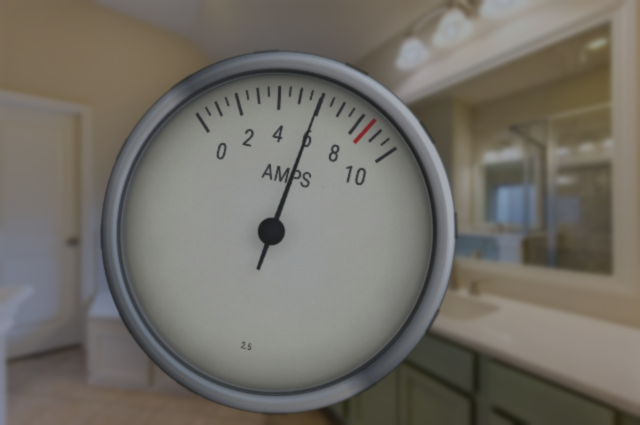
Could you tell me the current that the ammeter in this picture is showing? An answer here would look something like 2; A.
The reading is 6; A
